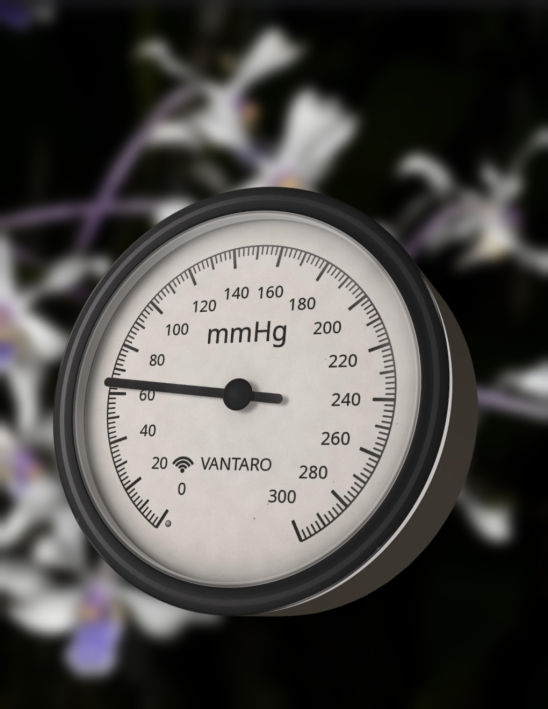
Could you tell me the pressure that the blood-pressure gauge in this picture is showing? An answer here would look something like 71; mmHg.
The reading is 64; mmHg
